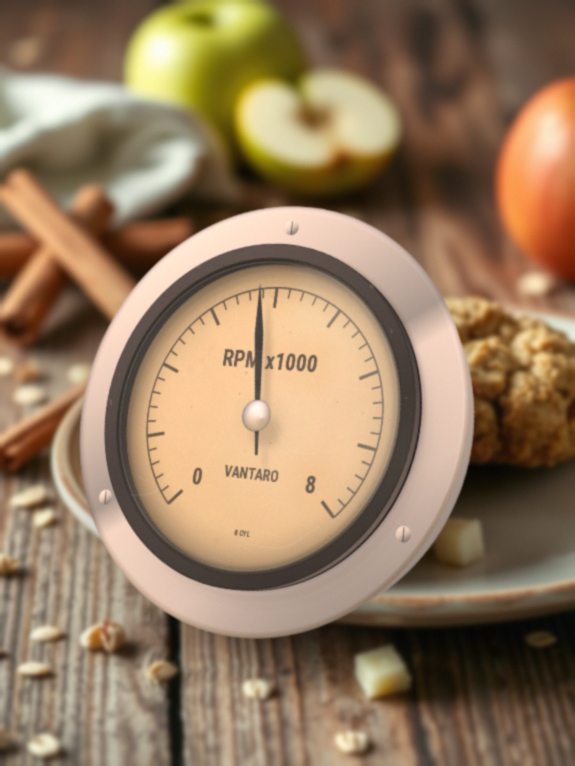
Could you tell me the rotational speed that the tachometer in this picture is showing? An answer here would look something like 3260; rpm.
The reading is 3800; rpm
